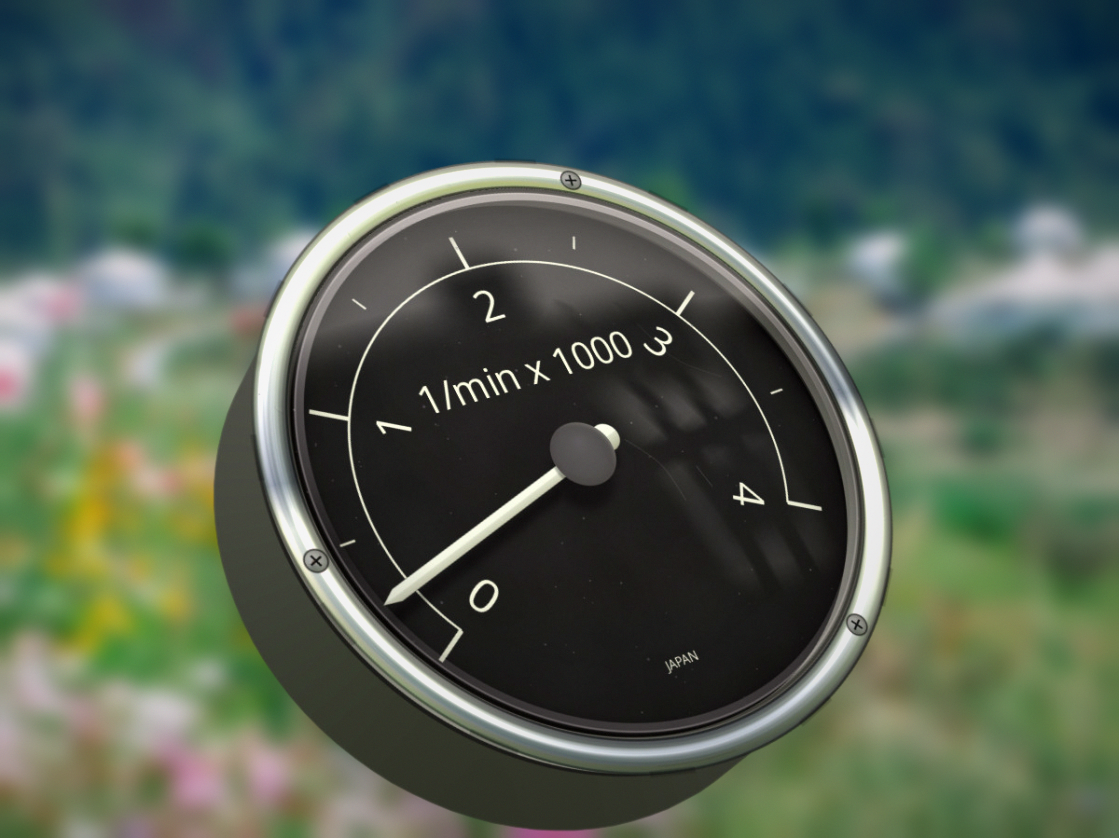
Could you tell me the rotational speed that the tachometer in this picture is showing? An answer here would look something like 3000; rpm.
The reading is 250; rpm
